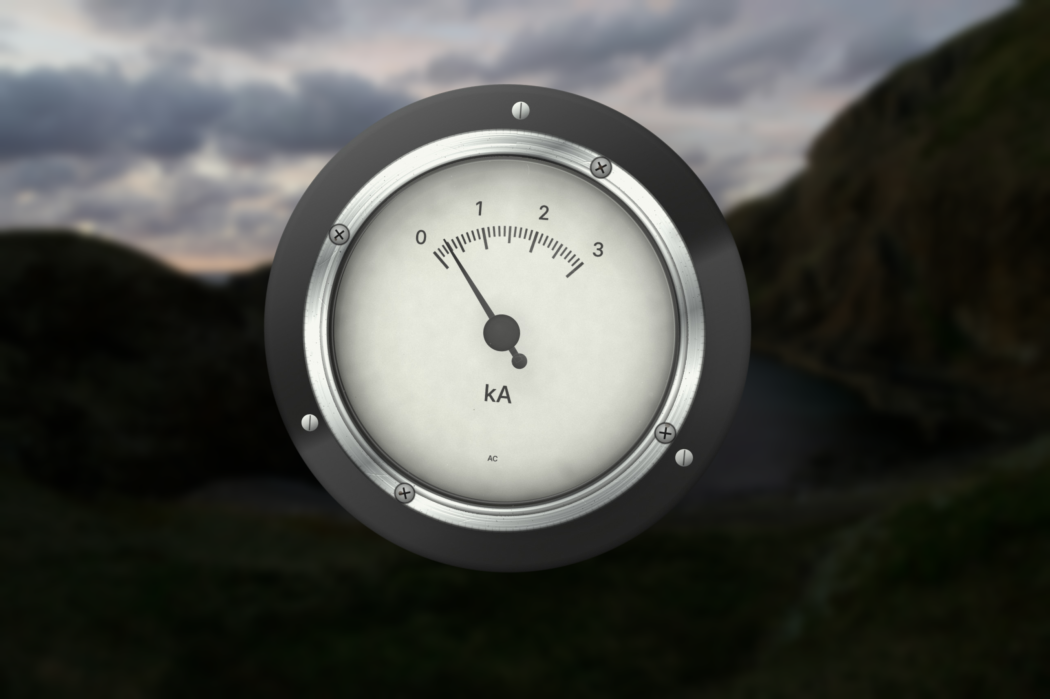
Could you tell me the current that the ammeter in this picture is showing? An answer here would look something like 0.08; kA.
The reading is 0.3; kA
